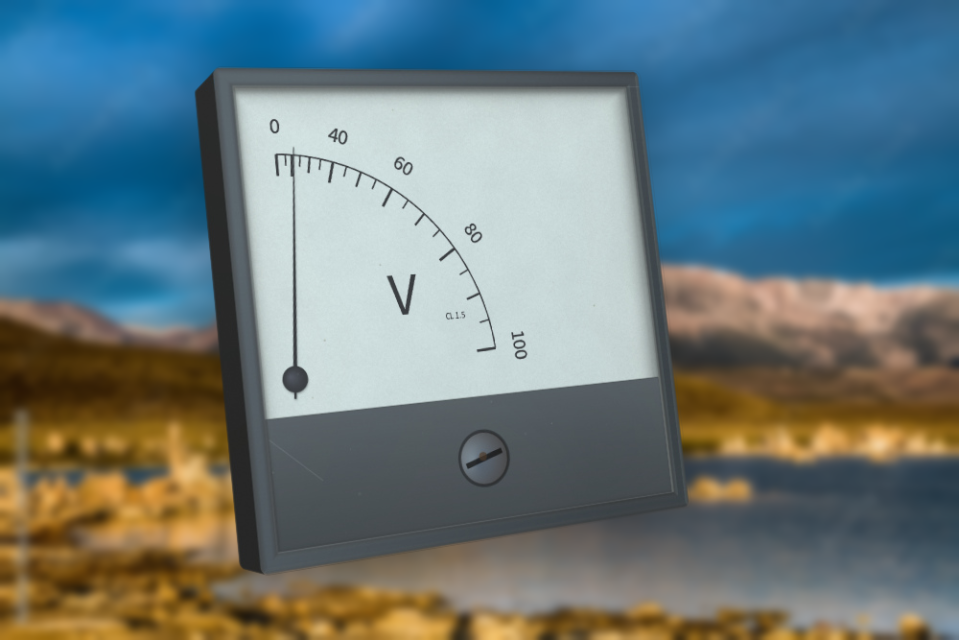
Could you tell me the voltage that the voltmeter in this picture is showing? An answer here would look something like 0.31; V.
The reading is 20; V
